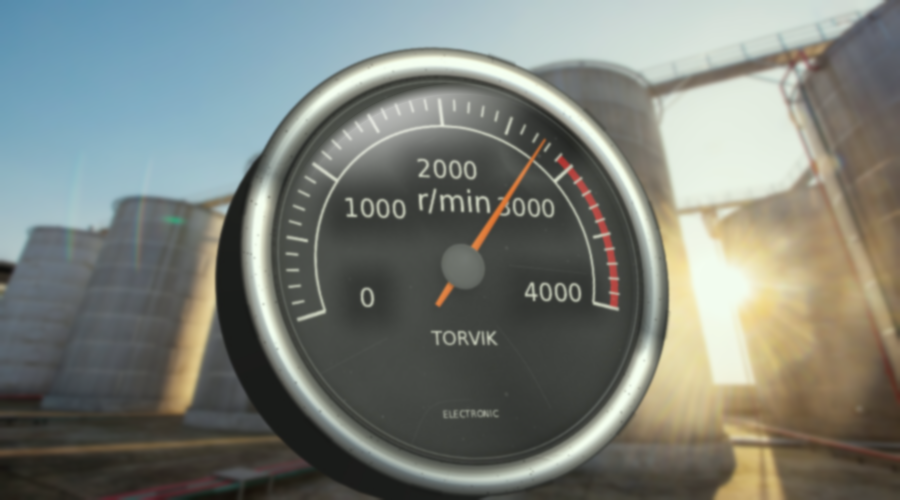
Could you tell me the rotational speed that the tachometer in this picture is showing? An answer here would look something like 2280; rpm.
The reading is 2750; rpm
